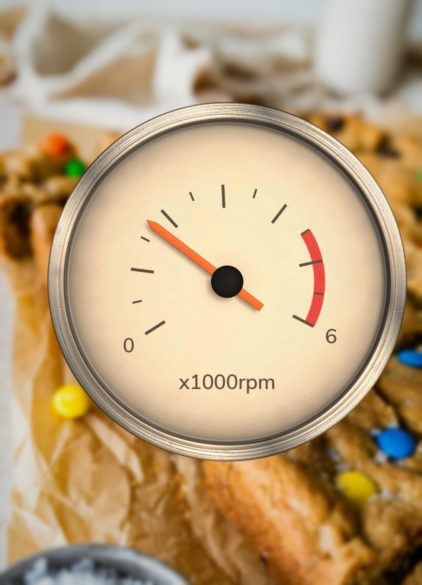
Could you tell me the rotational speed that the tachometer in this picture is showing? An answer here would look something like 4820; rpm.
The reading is 1750; rpm
